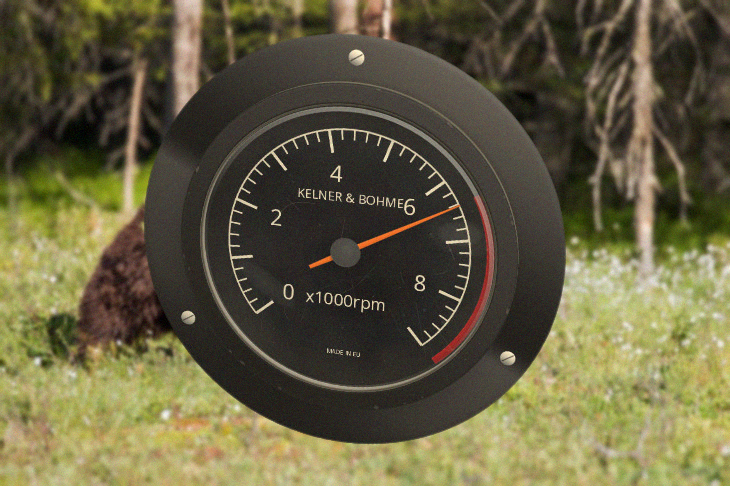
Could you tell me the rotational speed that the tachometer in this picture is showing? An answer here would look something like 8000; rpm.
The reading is 6400; rpm
